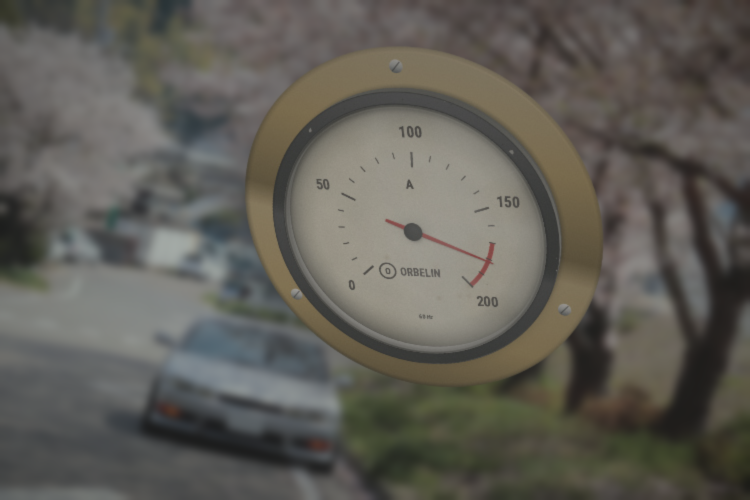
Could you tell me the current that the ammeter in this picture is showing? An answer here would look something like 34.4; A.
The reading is 180; A
